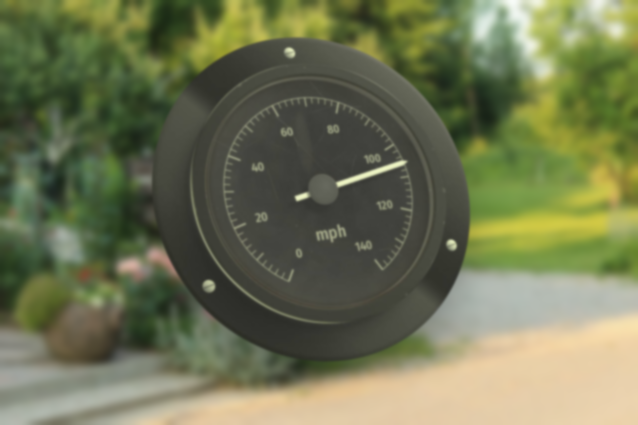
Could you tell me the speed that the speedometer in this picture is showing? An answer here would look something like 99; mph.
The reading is 106; mph
